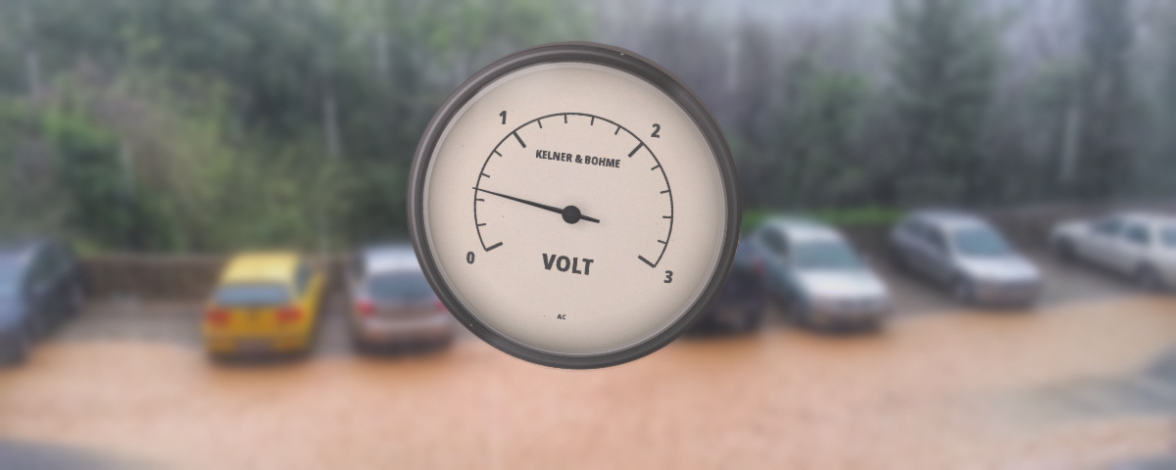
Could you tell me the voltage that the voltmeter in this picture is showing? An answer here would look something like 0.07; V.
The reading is 0.5; V
